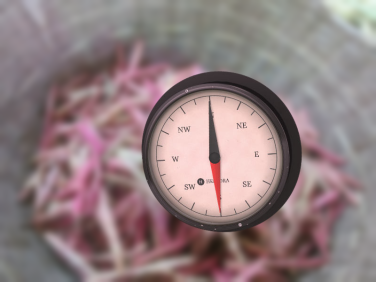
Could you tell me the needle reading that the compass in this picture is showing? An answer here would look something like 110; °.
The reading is 180; °
